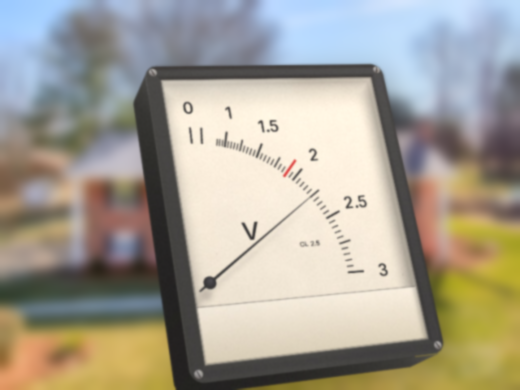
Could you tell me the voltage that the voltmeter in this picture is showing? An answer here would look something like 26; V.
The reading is 2.25; V
